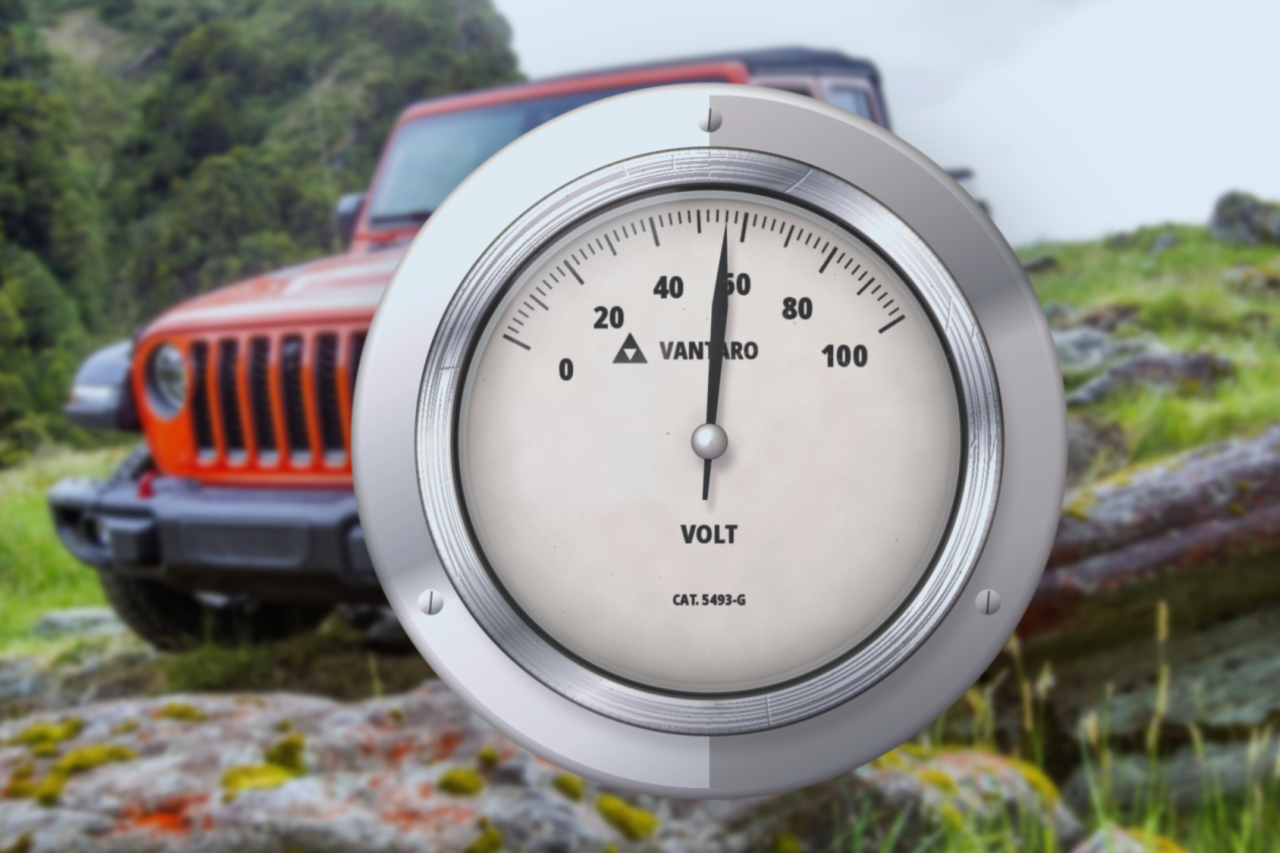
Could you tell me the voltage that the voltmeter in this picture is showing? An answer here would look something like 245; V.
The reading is 56; V
